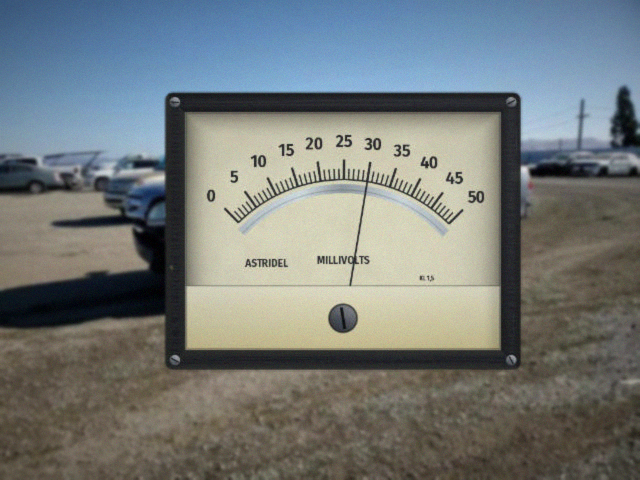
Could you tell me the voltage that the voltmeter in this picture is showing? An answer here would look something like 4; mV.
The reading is 30; mV
